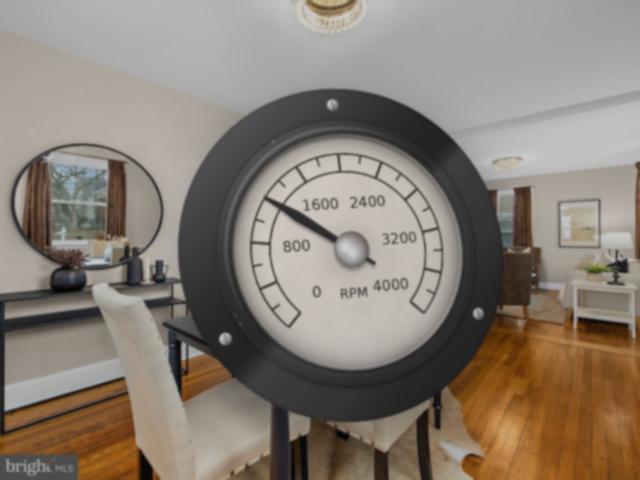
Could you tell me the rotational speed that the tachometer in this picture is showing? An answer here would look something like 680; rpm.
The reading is 1200; rpm
